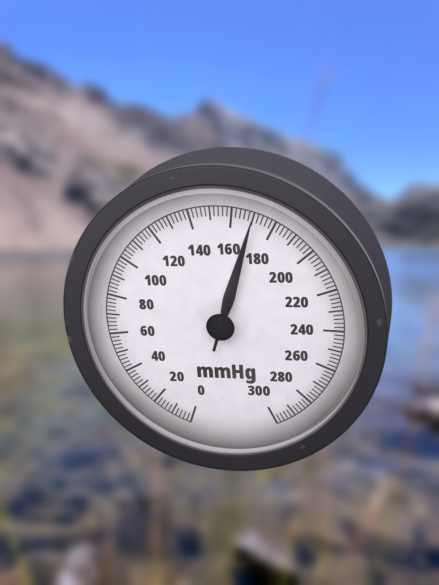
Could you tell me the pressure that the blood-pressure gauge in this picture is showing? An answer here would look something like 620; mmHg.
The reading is 170; mmHg
